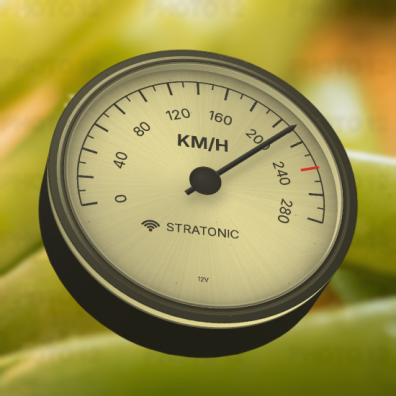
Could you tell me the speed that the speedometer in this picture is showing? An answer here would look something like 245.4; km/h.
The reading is 210; km/h
